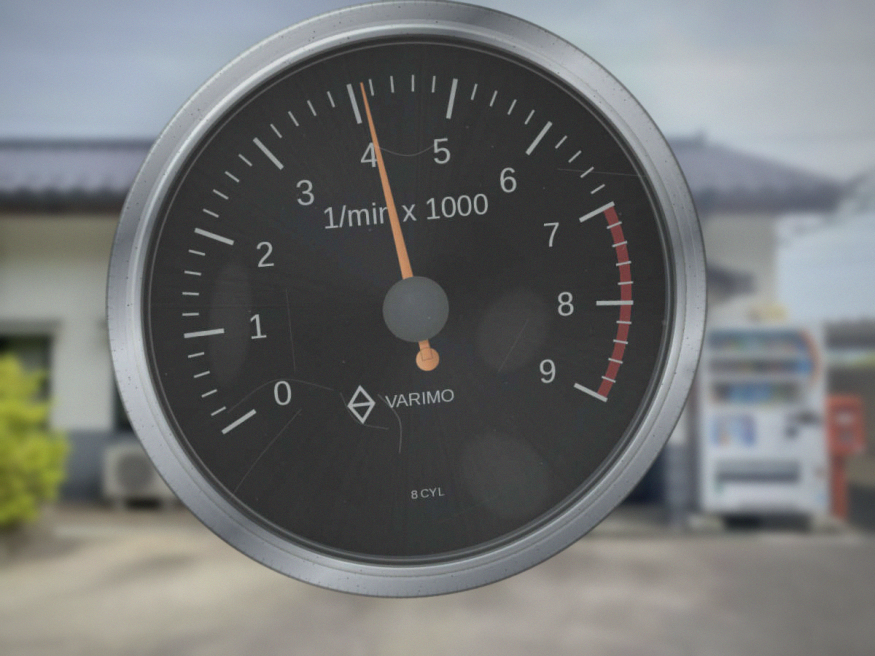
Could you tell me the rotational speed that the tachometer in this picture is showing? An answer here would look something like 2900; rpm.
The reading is 4100; rpm
